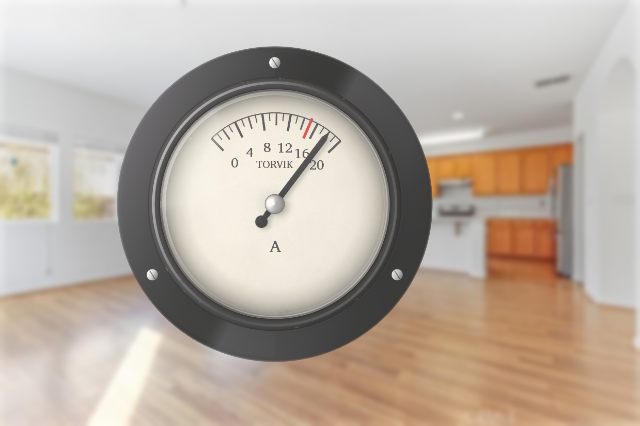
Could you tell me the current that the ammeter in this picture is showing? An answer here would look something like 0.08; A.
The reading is 18; A
